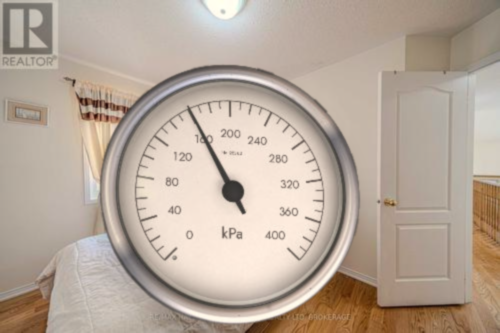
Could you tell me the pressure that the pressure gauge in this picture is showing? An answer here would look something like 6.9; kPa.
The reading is 160; kPa
